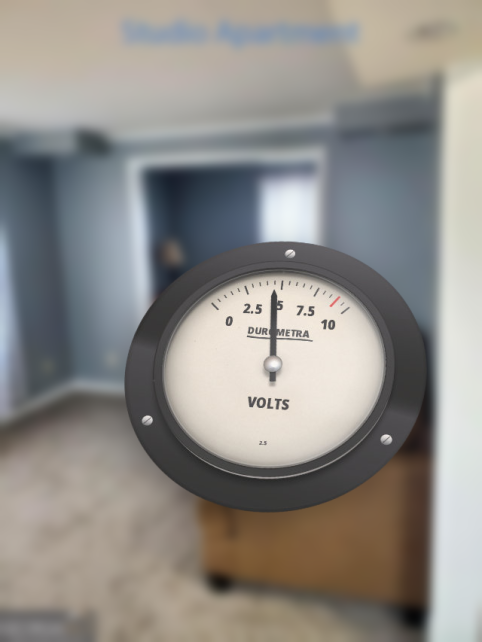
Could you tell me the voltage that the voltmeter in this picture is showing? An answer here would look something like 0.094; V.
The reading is 4.5; V
